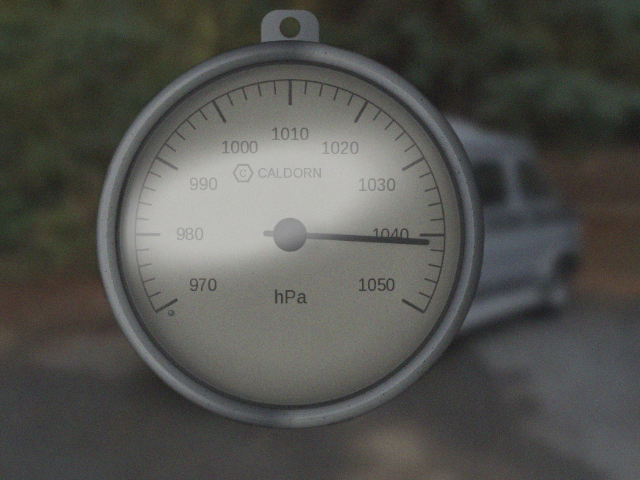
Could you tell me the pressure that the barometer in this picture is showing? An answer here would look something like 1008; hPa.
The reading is 1041; hPa
